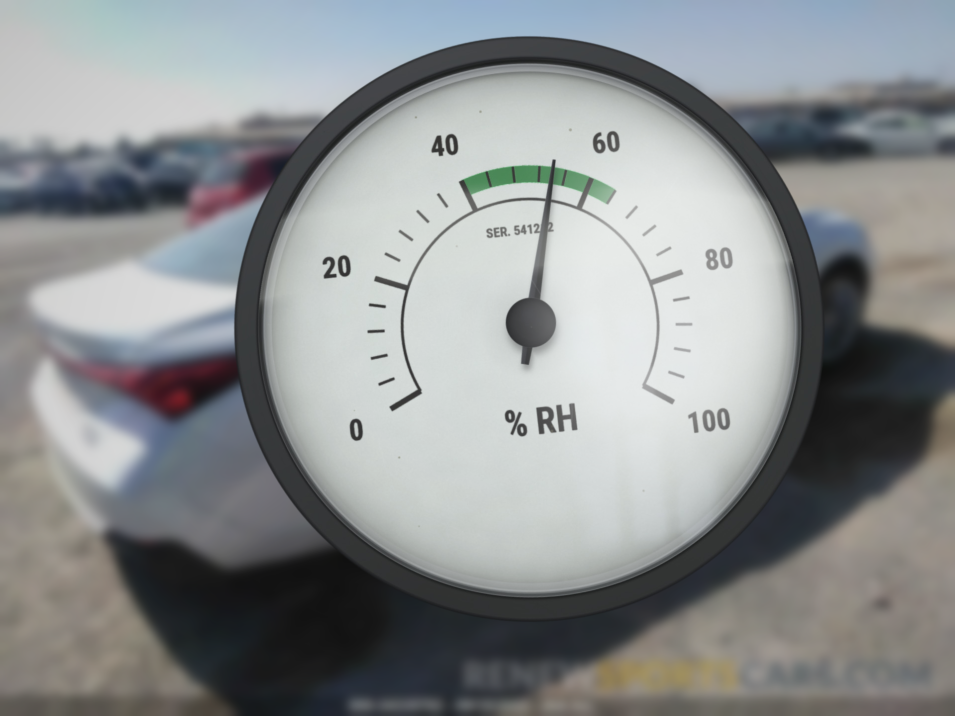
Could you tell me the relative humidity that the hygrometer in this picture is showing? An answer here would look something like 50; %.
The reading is 54; %
